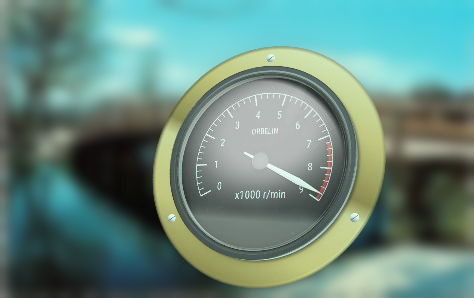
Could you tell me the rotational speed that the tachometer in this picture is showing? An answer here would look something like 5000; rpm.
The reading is 8800; rpm
